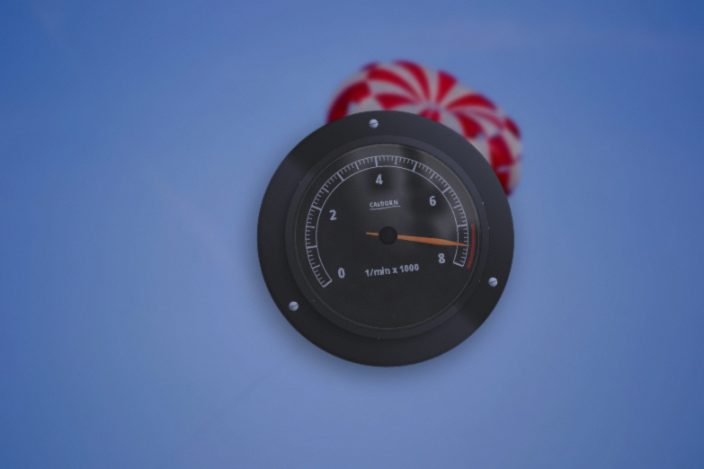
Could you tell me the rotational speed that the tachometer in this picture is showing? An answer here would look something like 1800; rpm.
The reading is 7500; rpm
